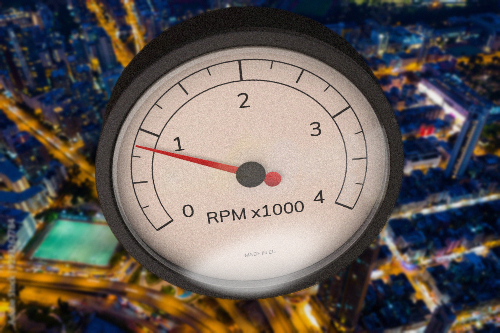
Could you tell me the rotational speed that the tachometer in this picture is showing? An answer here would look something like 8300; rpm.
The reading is 875; rpm
